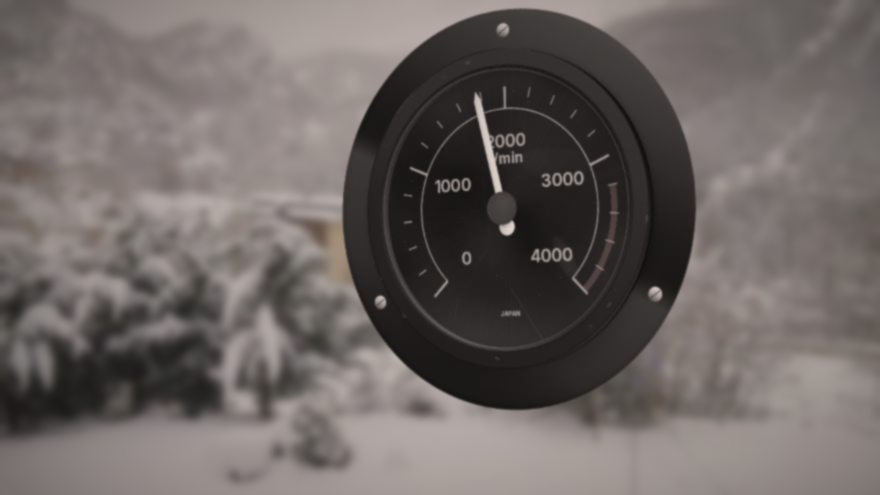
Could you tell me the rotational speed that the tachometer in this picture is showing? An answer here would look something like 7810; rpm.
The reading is 1800; rpm
